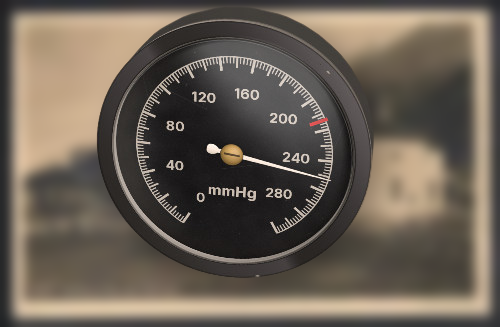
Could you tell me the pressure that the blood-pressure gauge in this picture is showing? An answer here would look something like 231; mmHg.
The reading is 250; mmHg
